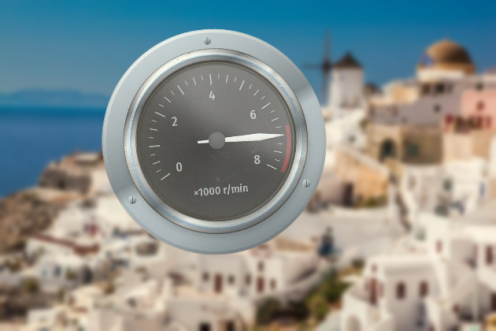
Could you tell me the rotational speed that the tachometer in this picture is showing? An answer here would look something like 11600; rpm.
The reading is 7000; rpm
